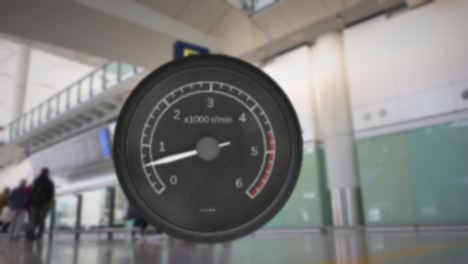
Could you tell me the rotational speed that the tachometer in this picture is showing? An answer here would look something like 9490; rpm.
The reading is 600; rpm
